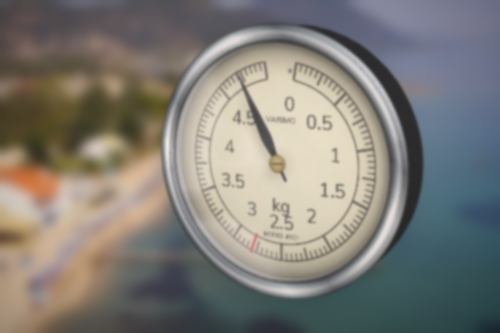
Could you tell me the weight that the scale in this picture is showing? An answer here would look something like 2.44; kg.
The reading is 4.75; kg
